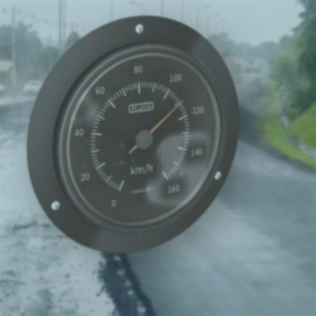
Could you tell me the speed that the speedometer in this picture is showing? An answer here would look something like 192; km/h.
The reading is 110; km/h
